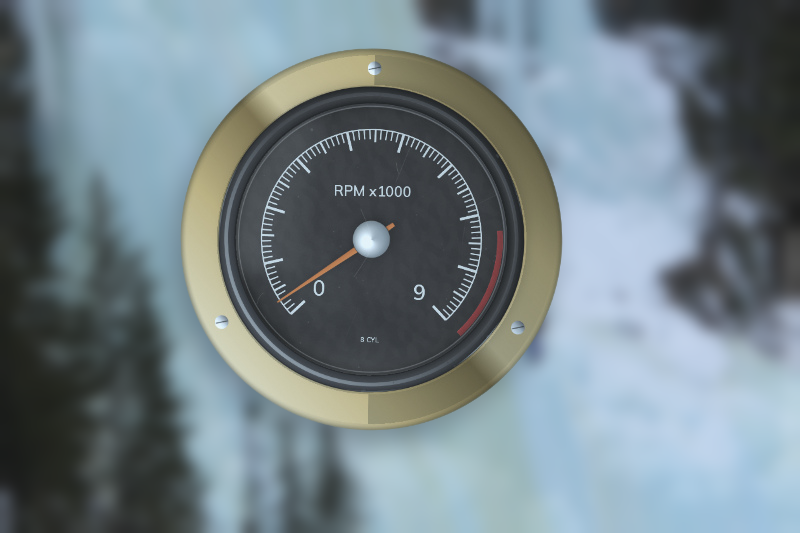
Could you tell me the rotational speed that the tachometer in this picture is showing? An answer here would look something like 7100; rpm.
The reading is 300; rpm
